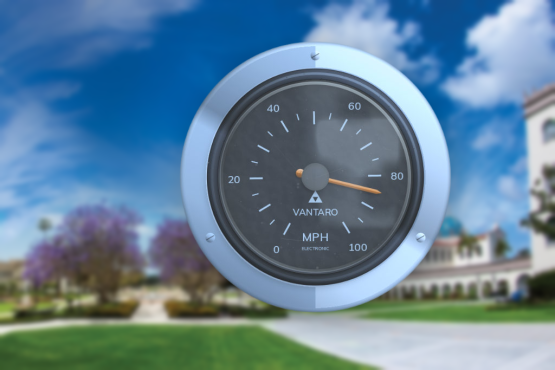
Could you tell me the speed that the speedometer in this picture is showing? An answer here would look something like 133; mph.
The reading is 85; mph
